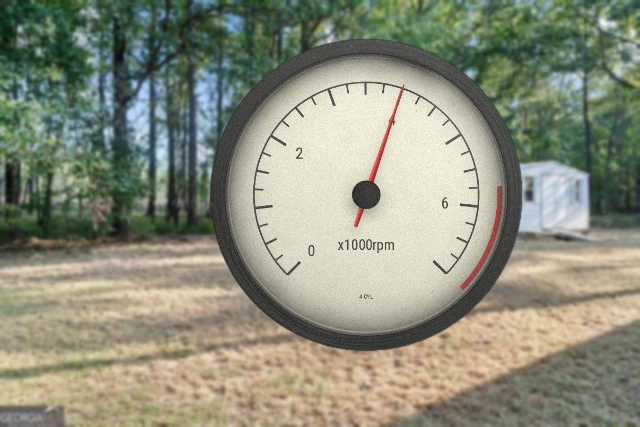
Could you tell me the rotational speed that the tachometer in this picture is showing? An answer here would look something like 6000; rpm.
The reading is 4000; rpm
